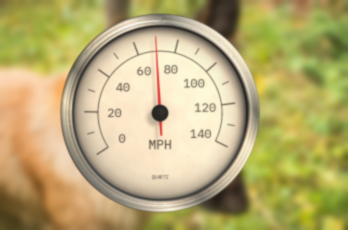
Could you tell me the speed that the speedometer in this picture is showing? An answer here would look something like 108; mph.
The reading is 70; mph
